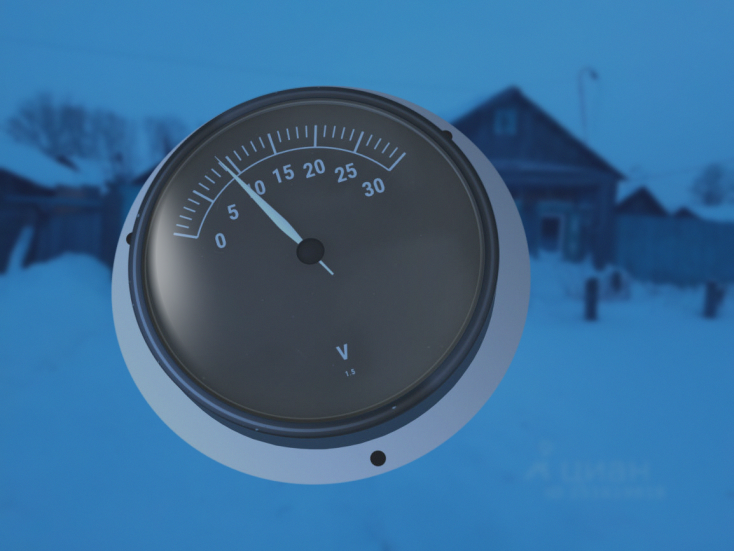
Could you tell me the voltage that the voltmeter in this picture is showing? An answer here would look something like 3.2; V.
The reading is 9; V
